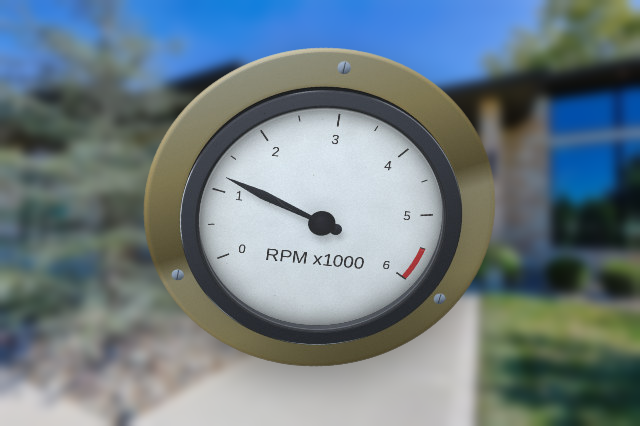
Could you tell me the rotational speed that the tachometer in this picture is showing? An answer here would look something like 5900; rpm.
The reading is 1250; rpm
